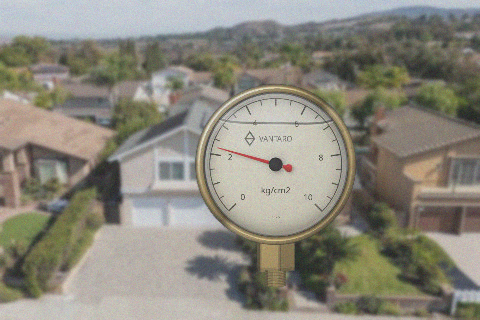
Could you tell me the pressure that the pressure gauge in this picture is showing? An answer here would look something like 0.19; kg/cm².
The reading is 2.25; kg/cm²
